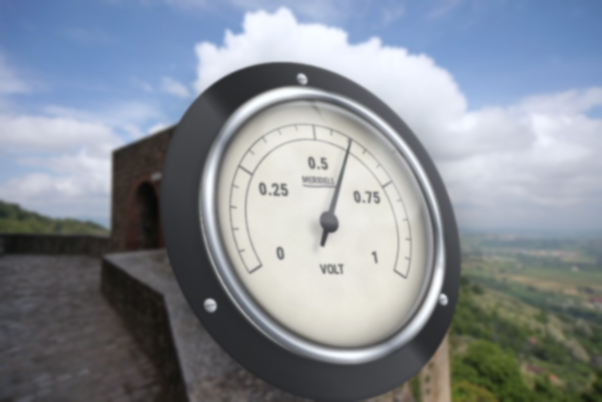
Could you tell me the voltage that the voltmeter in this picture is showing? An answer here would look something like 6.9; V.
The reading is 0.6; V
